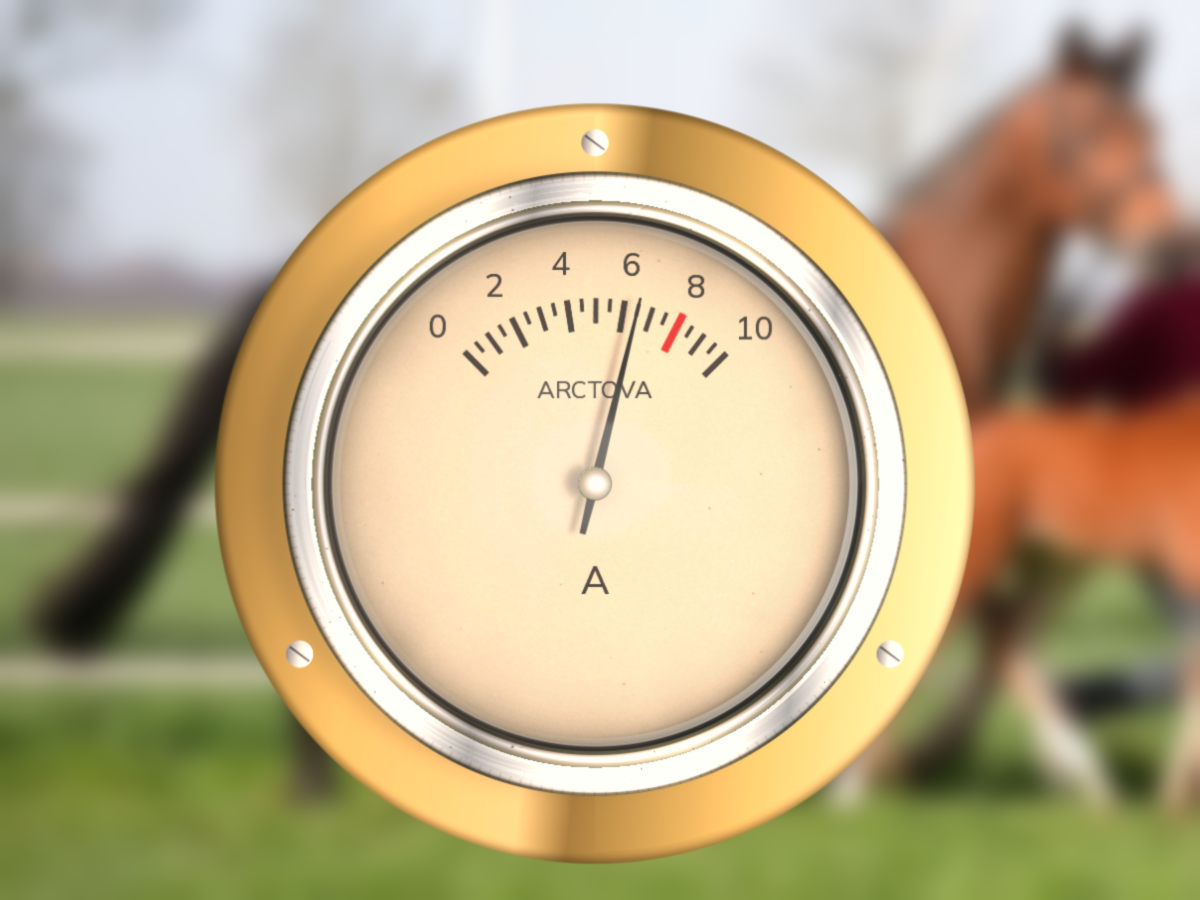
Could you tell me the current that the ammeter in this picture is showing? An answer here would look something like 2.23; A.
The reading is 6.5; A
